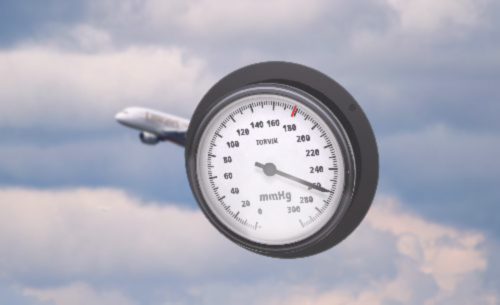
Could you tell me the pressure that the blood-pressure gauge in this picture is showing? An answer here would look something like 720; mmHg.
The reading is 260; mmHg
